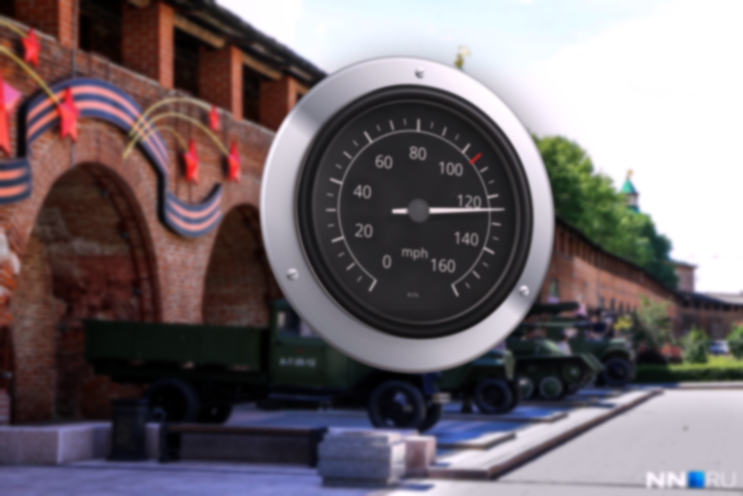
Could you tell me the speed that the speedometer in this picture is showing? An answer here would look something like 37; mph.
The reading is 125; mph
